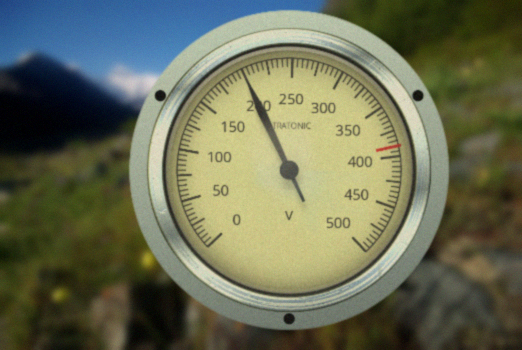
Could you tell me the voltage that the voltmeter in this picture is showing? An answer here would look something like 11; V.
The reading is 200; V
